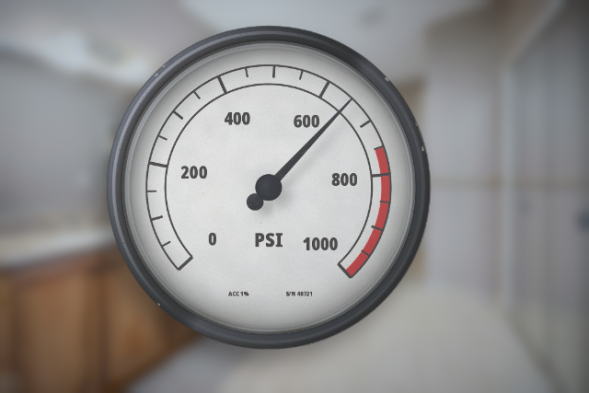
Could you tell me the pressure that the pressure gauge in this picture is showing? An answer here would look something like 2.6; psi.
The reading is 650; psi
